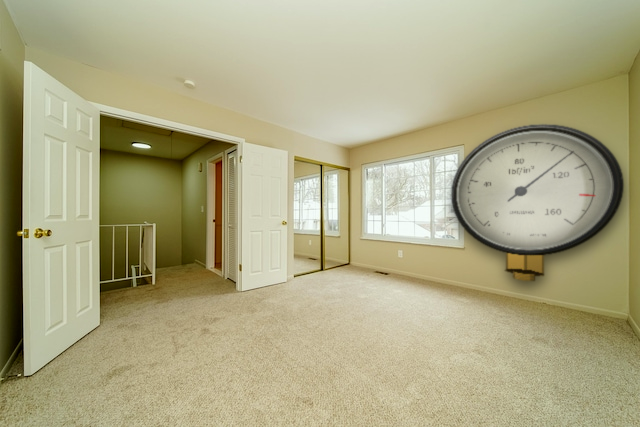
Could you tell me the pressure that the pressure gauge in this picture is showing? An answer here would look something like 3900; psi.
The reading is 110; psi
